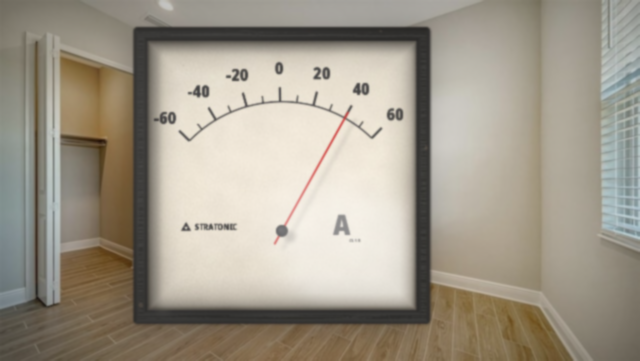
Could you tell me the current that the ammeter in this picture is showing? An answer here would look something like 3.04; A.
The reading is 40; A
